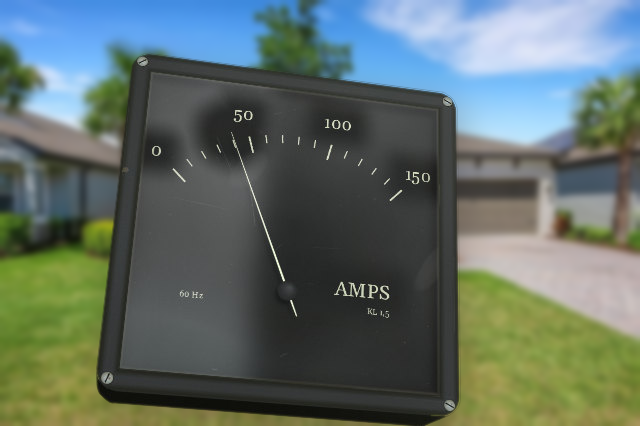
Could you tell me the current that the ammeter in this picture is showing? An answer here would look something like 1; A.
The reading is 40; A
